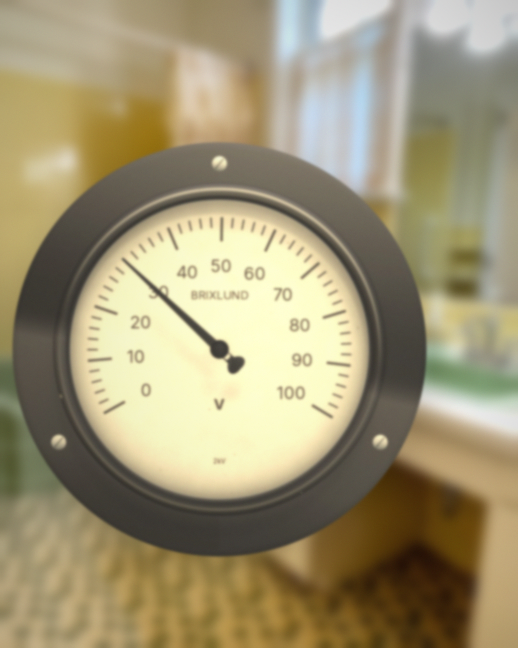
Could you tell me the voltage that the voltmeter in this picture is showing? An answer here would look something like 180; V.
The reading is 30; V
